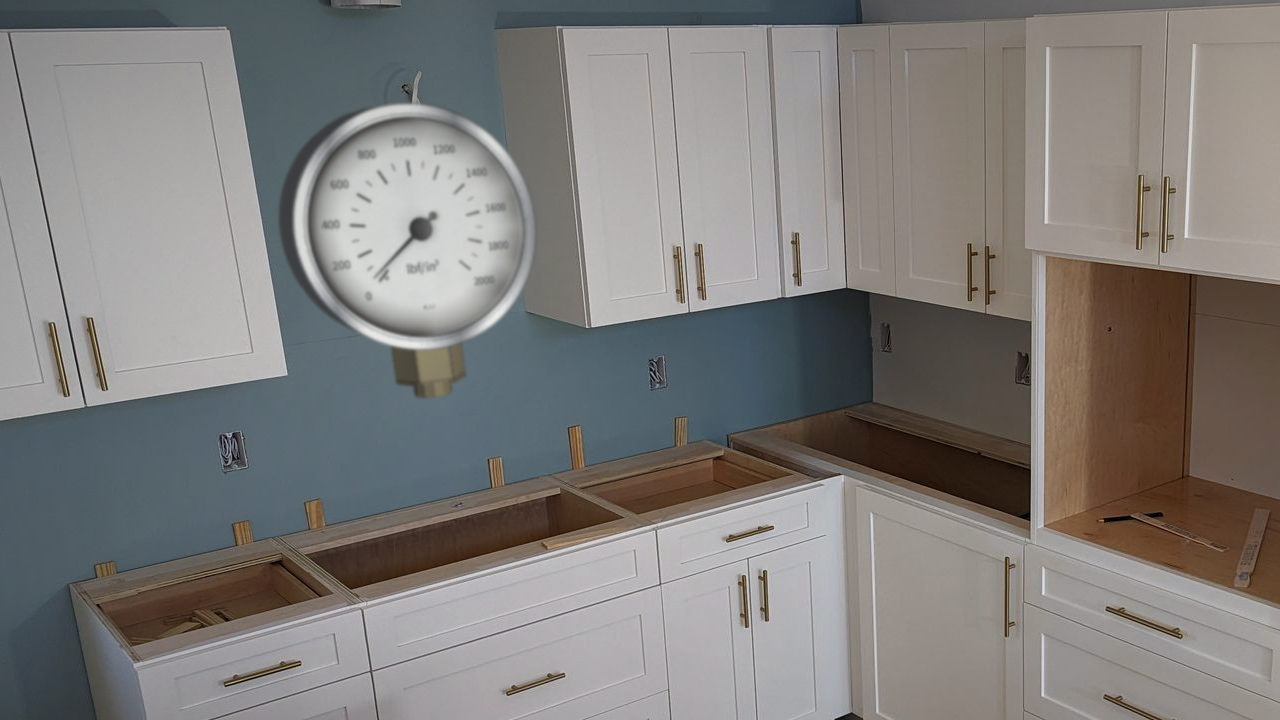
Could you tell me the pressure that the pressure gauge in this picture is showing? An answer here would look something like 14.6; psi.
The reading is 50; psi
